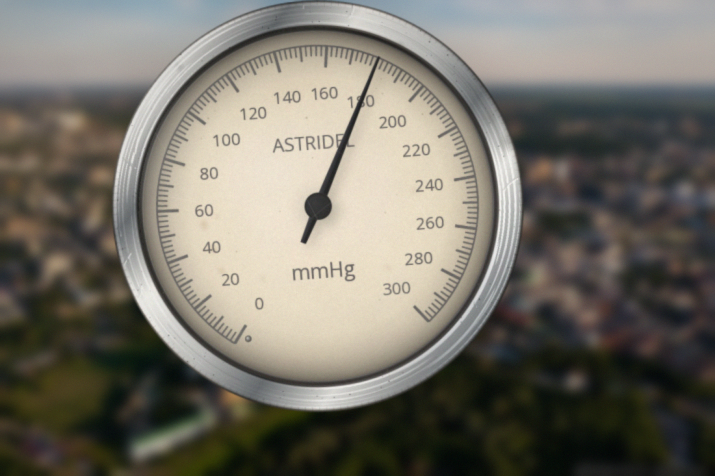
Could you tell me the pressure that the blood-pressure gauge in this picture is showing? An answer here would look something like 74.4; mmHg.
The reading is 180; mmHg
